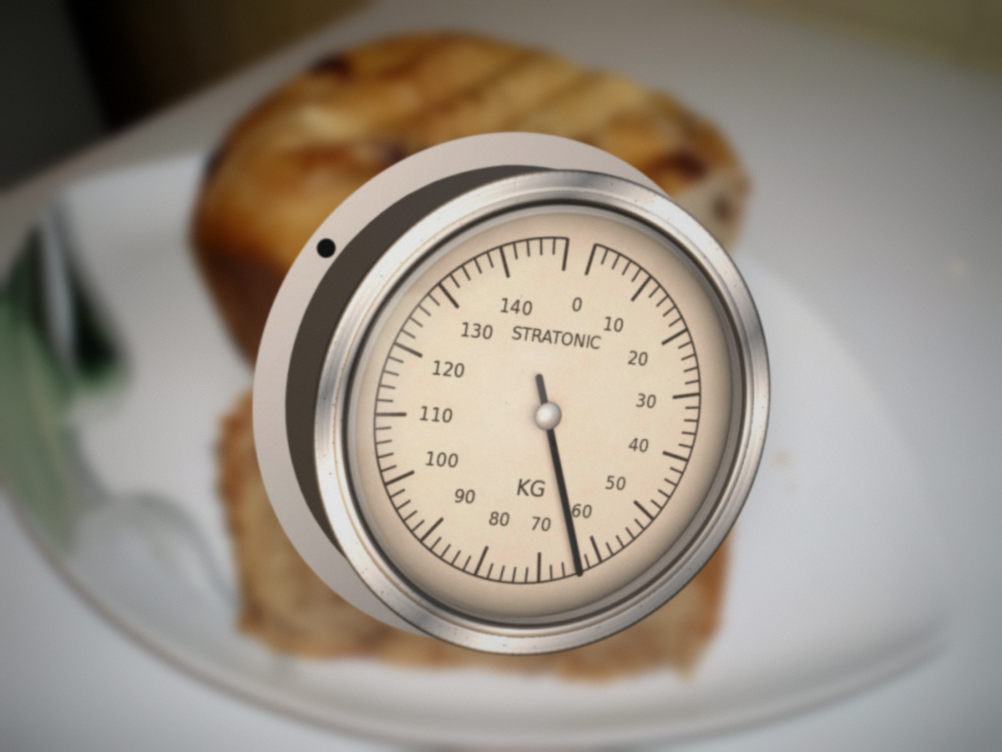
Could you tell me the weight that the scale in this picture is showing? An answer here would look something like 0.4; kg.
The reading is 64; kg
